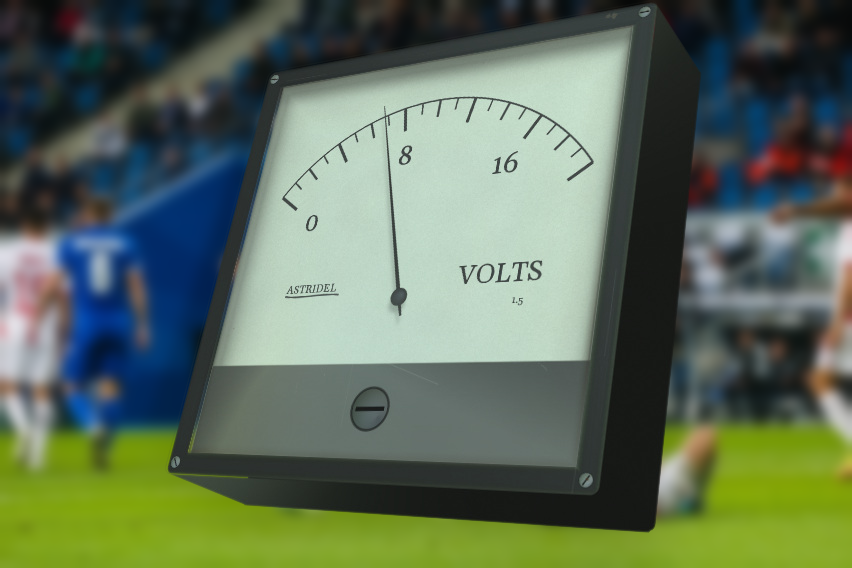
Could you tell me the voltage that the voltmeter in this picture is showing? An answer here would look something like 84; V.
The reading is 7; V
